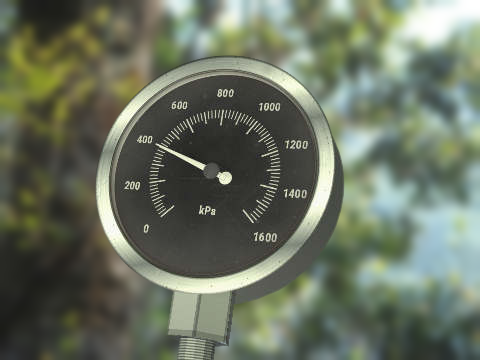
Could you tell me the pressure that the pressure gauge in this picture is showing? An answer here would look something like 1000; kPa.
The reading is 400; kPa
